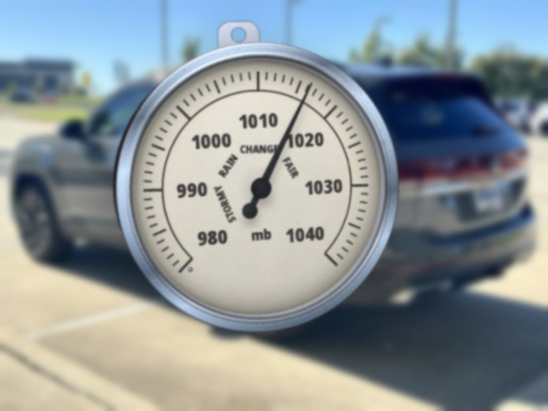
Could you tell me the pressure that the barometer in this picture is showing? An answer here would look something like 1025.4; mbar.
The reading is 1016; mbar
